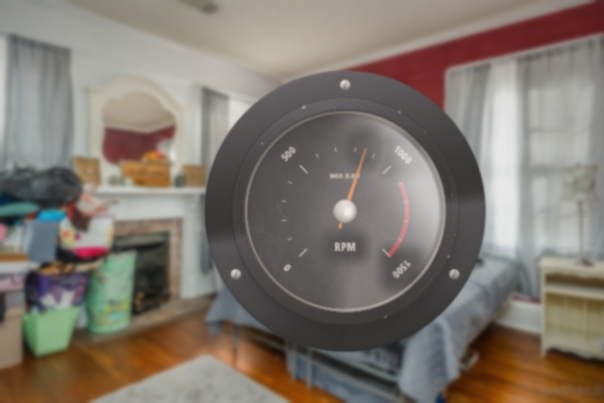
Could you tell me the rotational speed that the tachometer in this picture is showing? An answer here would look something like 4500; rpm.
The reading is 850; rpm
